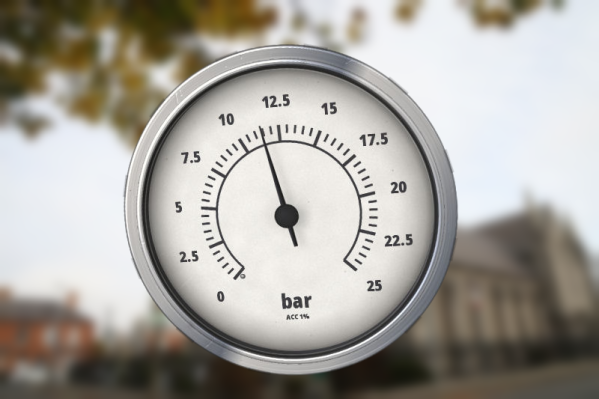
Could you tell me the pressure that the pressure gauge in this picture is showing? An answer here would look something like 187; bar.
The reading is 11.5; bar
